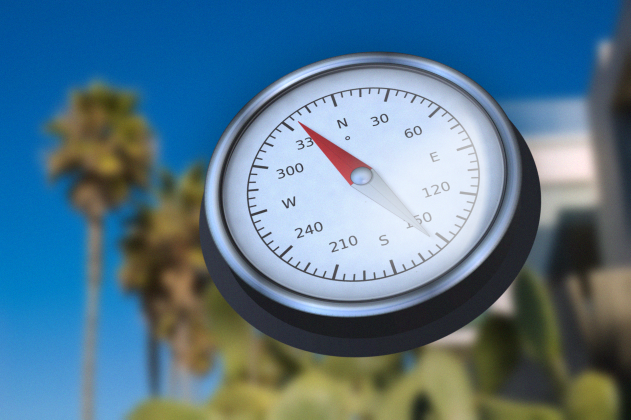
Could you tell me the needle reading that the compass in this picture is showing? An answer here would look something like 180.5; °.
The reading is 335; °
